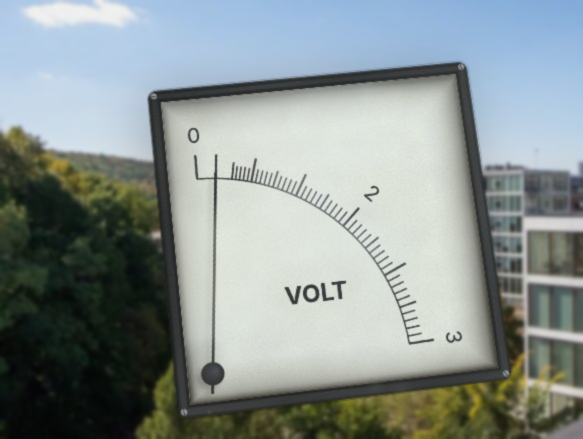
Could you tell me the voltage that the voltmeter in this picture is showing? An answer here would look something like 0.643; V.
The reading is 0.5; V
